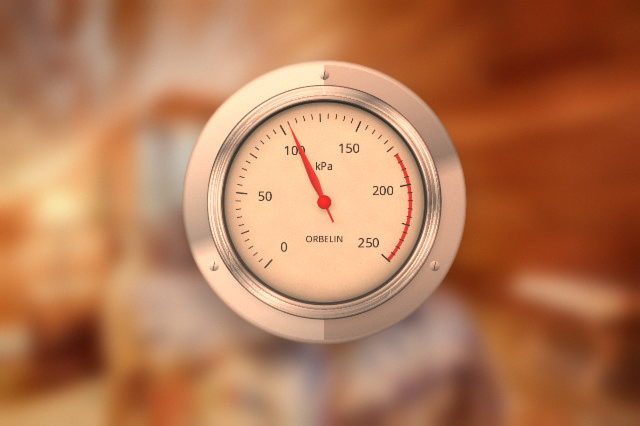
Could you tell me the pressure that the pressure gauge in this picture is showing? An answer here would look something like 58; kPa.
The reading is 105; kPa
